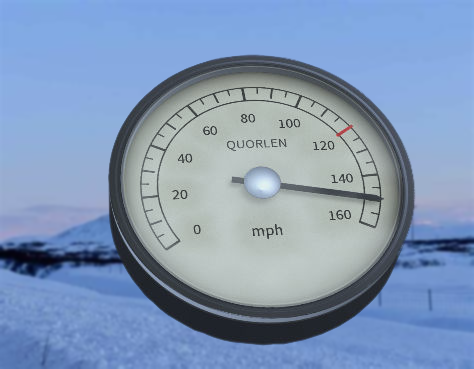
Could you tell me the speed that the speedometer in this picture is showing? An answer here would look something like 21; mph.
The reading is 150; mph
